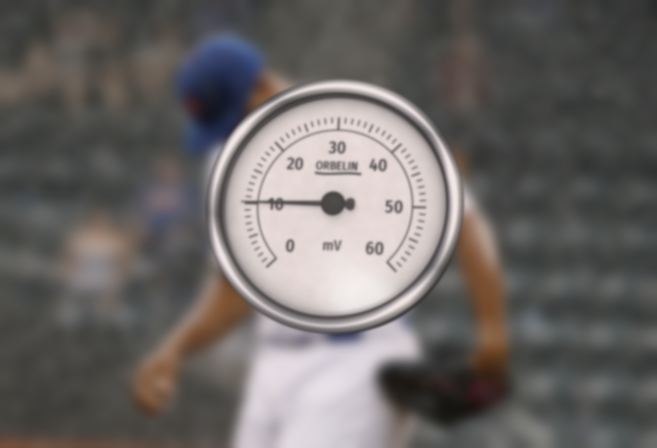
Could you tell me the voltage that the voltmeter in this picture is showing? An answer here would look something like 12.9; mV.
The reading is 10; mV
